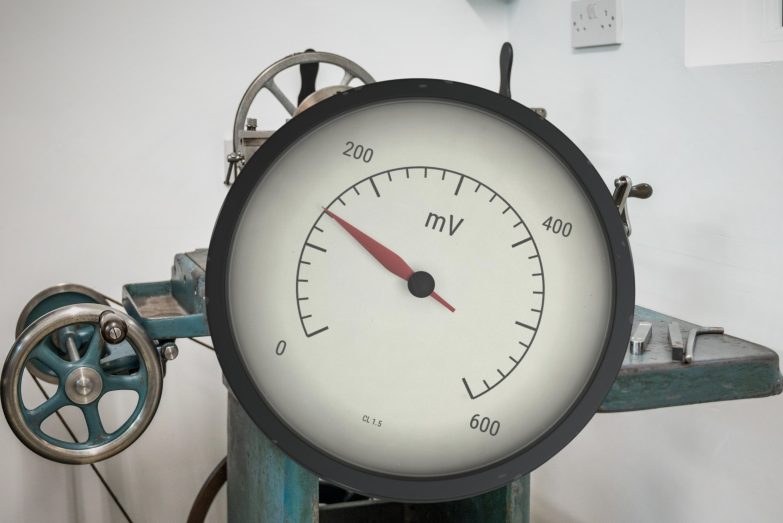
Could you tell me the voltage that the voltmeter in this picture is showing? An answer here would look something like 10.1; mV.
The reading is 140; mV
